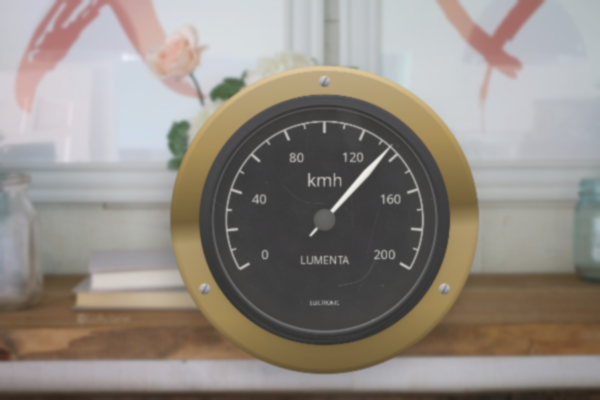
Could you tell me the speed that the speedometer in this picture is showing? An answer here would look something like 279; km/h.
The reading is 135; km/h
